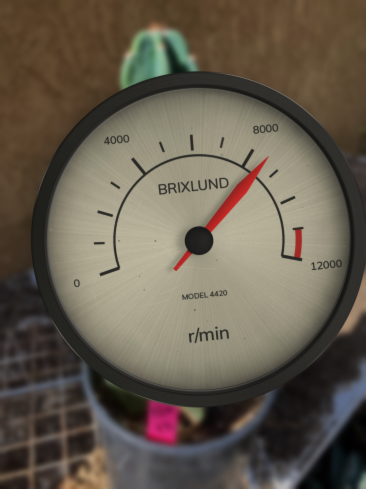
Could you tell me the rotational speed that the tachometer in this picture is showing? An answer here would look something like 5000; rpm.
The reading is 8500; rpm
